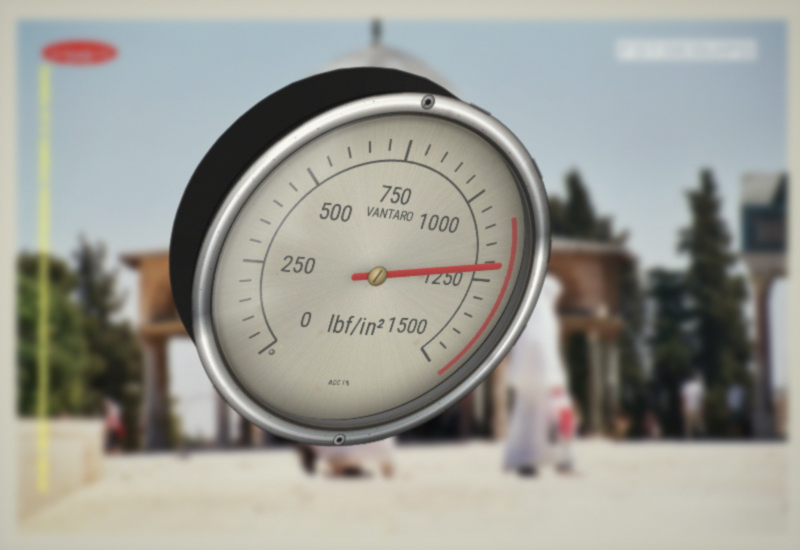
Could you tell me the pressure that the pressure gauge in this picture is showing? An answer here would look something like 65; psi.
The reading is 1200; psi
